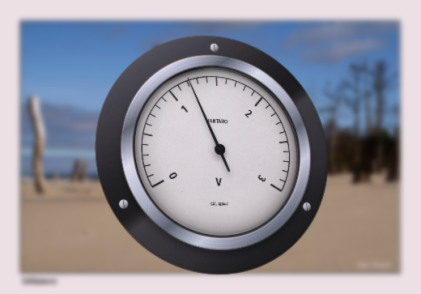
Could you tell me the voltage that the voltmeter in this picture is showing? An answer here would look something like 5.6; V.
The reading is 1.2; V
